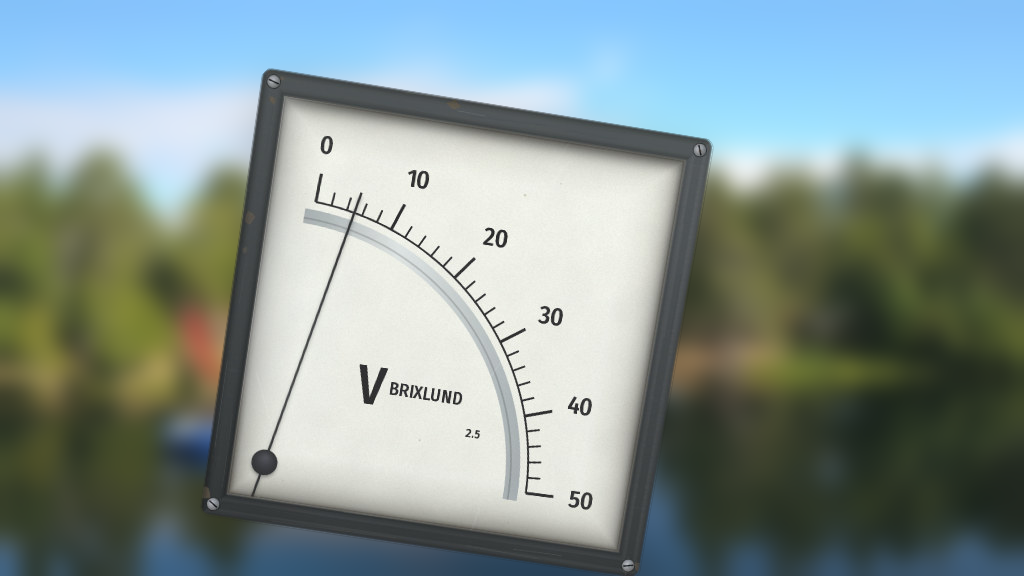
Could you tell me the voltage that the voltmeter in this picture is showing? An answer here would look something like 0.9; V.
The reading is 5; V
